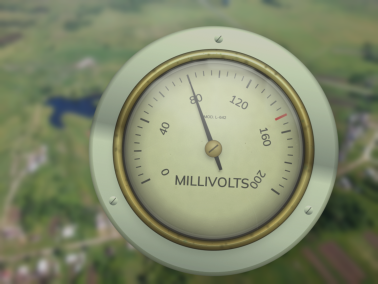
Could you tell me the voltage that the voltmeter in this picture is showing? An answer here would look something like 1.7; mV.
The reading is 80; mV
